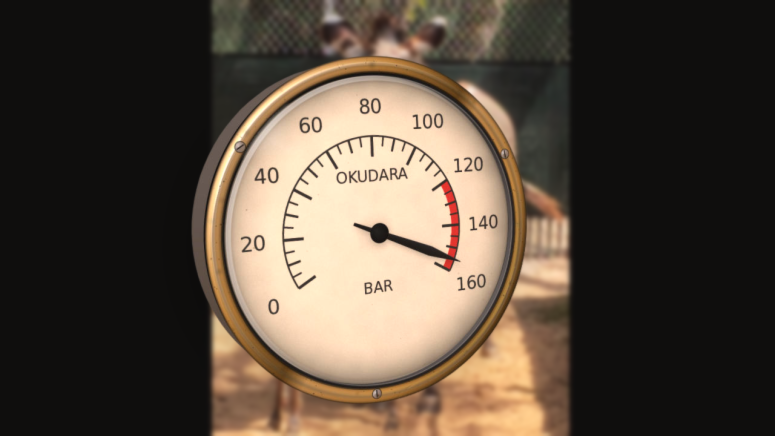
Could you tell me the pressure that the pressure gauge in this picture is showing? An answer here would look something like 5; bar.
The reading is 155; bar
